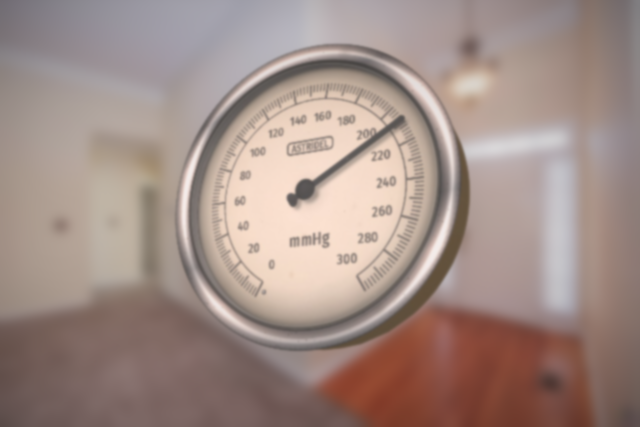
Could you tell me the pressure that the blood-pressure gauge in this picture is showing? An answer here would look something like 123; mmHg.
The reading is 210; mmHg
